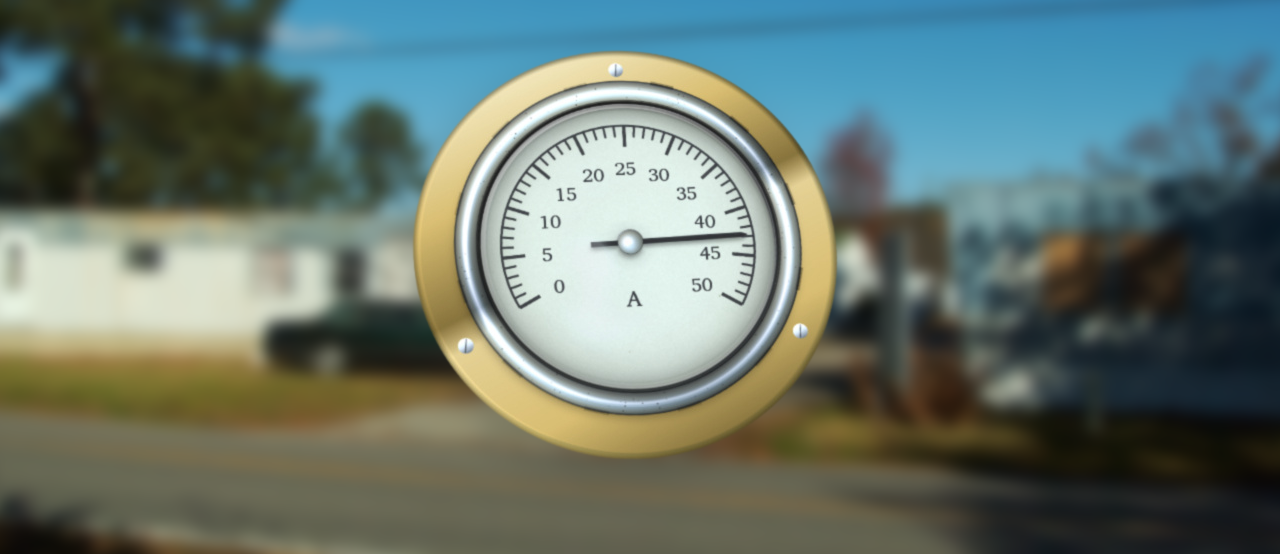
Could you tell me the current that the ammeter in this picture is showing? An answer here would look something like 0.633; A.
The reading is 43; A
